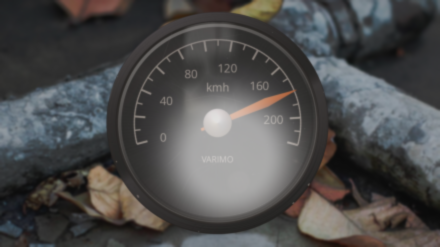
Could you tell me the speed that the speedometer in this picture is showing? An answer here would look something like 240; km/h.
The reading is 180; km/h
